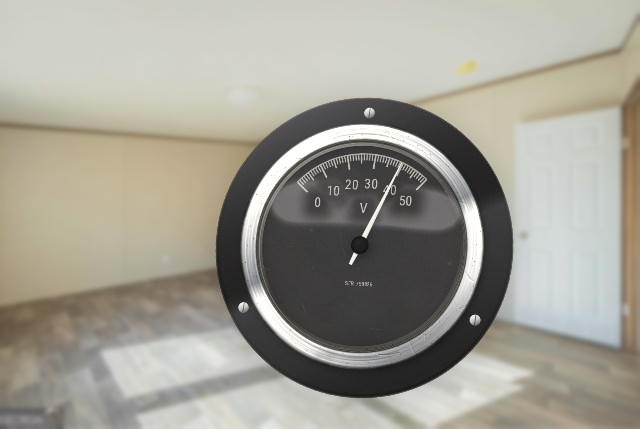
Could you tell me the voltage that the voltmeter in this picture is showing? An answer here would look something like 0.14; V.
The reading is 40; V
